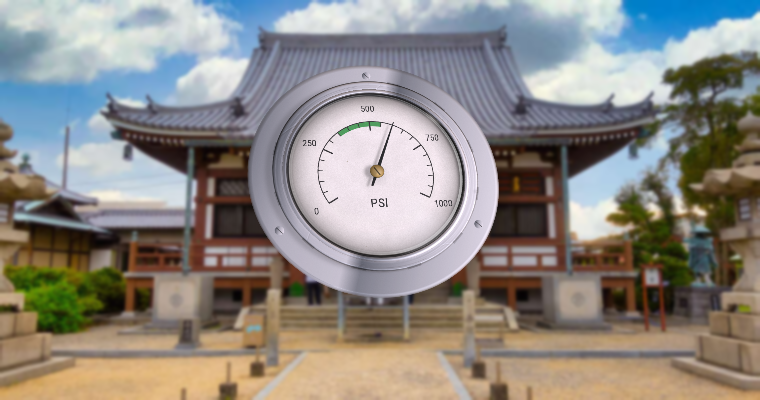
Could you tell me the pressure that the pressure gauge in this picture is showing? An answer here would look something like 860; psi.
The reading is 600; psi
